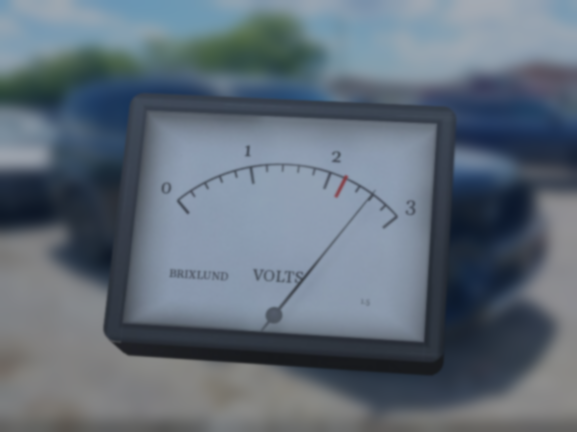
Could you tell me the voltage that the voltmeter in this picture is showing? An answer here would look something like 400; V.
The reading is 2.6; V
